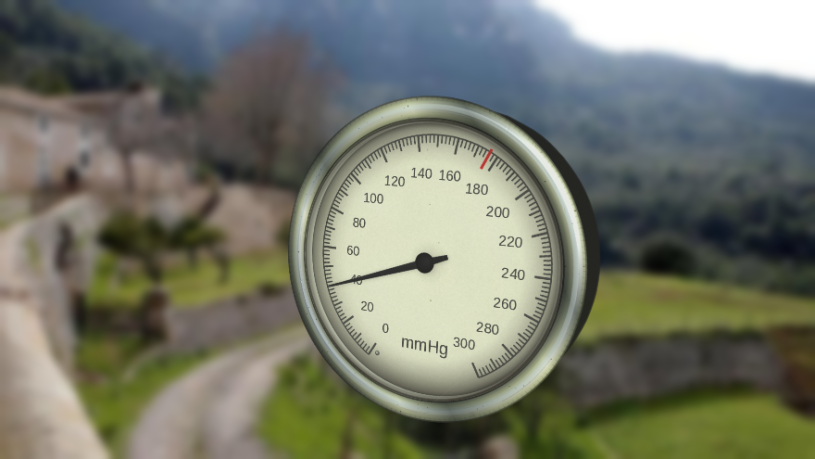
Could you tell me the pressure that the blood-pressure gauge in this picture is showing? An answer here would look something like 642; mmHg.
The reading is 40; mmHg
